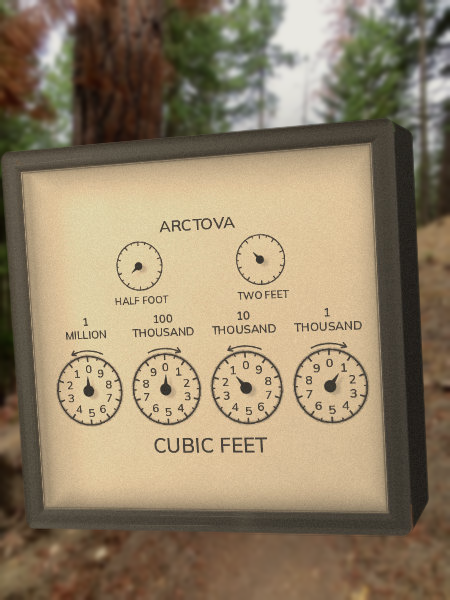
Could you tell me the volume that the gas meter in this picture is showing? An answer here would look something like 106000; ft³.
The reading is 1100; ft³
